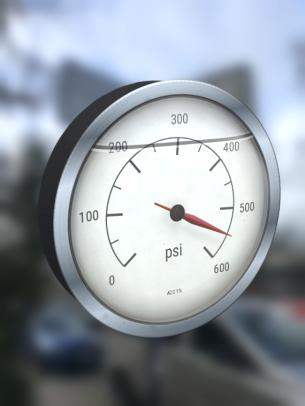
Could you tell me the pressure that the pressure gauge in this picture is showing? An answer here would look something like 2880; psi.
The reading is 550; psi
